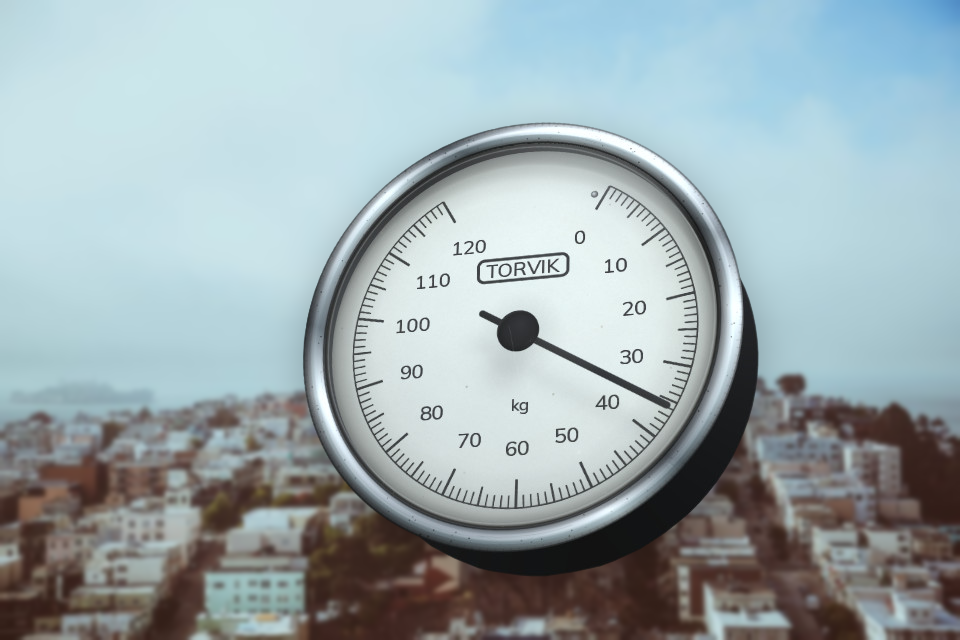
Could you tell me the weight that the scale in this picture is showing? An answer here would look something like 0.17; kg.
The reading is 36; kg
